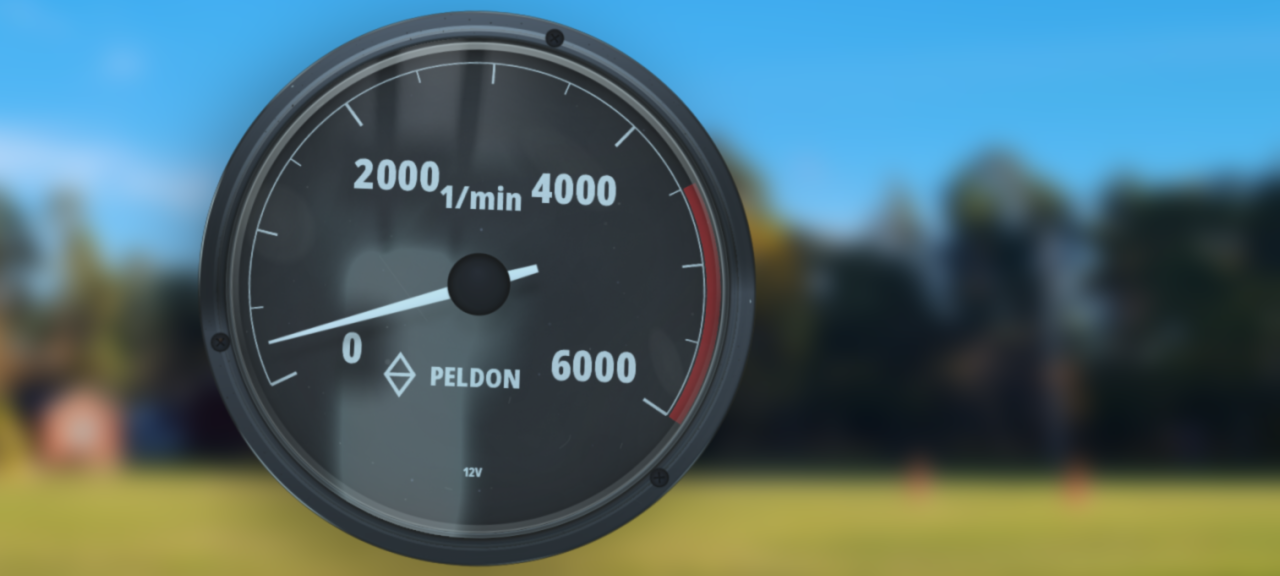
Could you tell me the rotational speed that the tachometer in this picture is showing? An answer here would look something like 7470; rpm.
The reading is 250; rpm
